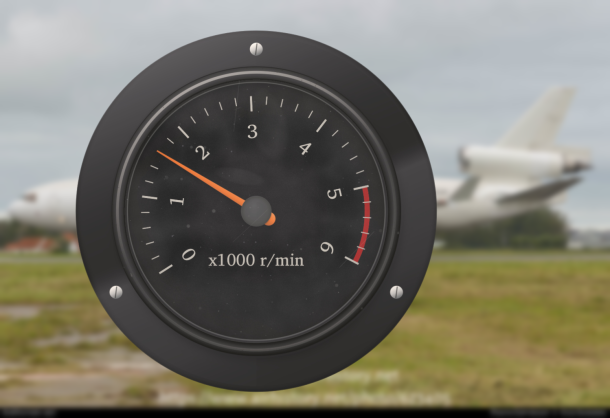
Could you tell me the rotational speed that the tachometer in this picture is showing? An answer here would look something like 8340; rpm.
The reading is 1600; rpm
